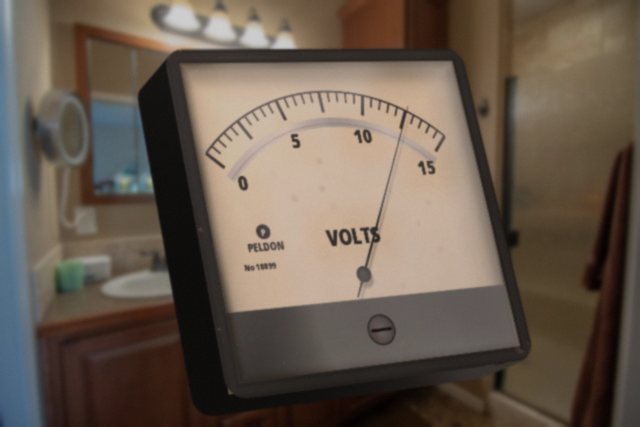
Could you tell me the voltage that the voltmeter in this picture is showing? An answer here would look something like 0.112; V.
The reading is 12.5; V
